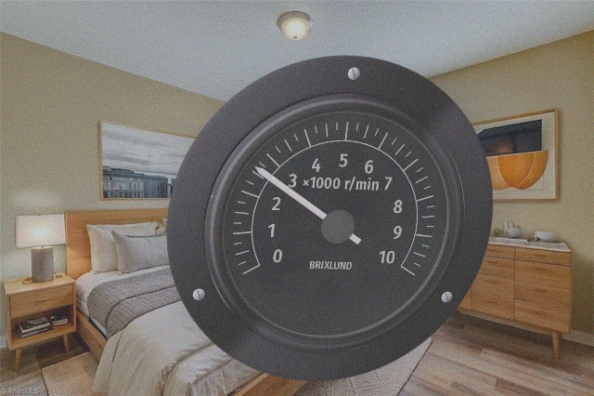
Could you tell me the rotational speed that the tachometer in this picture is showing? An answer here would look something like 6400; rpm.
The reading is 2625; rpm
